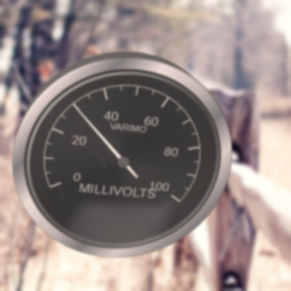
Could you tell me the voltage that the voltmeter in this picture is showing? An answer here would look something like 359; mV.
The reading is 30; mV
